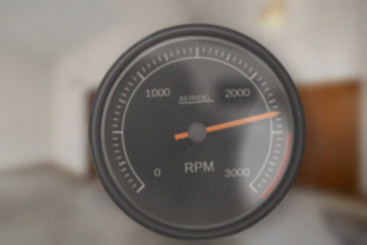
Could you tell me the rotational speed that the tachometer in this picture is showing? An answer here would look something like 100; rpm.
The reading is 2350; rpm
